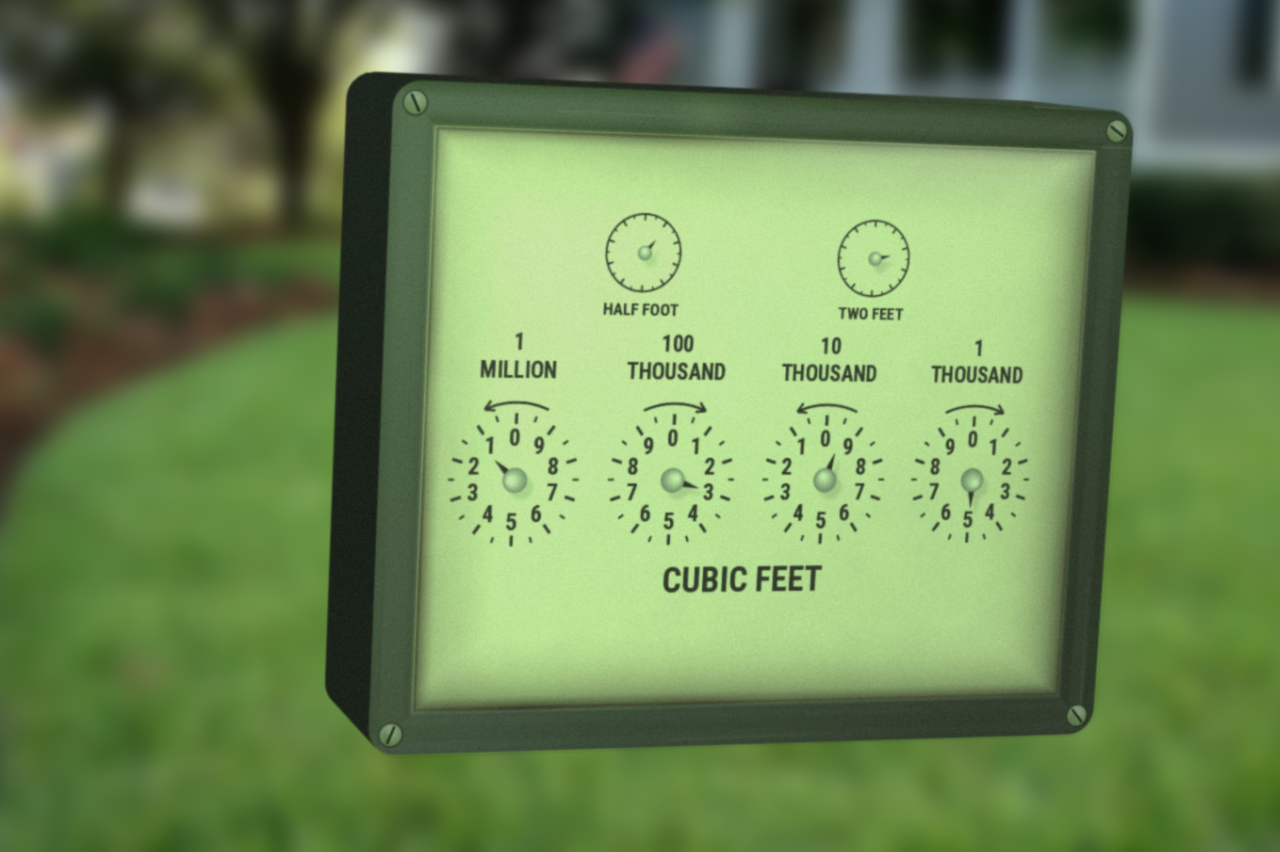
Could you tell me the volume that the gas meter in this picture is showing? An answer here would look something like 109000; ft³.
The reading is 129500; ft³
